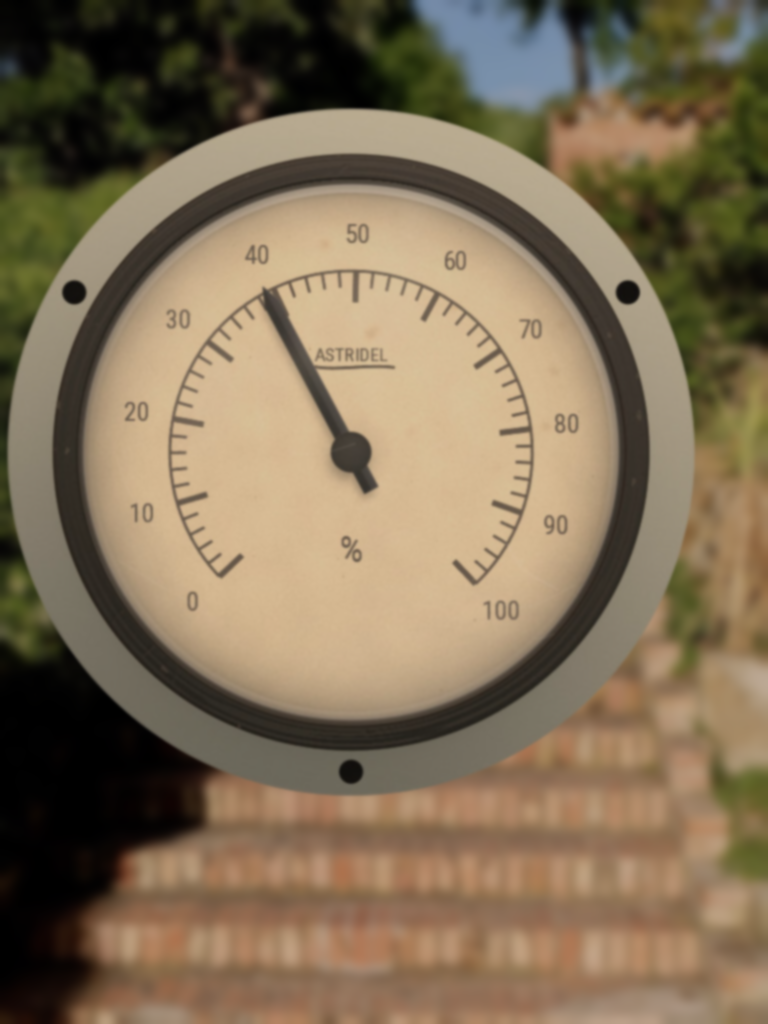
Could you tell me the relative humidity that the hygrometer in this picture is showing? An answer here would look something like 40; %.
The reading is 39; %
